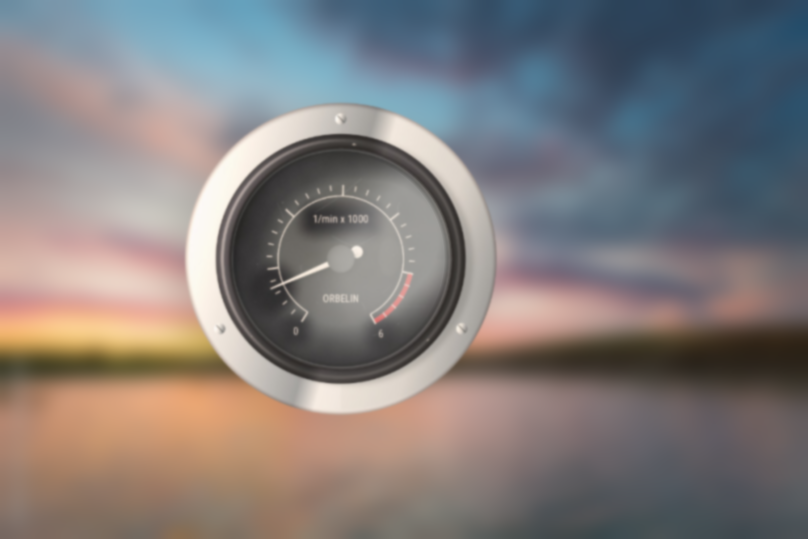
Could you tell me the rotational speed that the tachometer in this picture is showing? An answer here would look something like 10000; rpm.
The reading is 700; rpm
